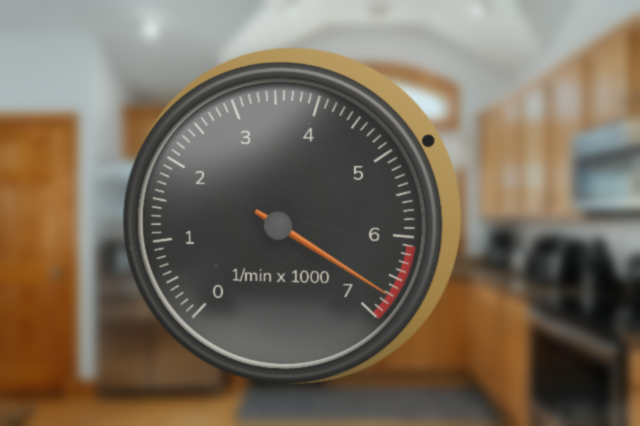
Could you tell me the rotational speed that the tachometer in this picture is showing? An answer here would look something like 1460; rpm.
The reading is 6700; rpm
